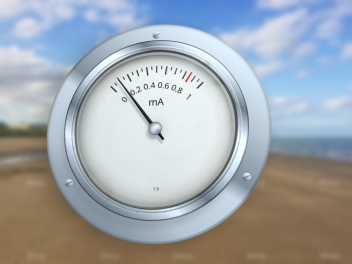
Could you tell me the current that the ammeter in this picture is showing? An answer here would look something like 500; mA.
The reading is 0.1; mA
